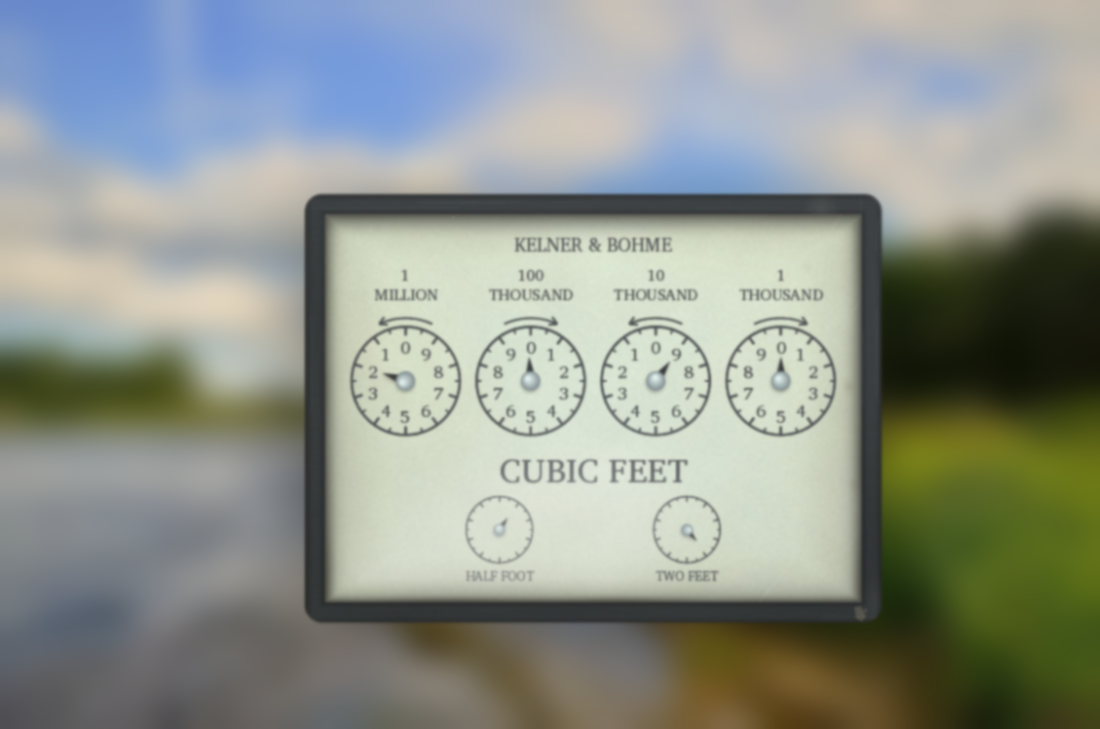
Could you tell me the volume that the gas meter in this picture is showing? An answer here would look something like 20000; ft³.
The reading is 199000; ft³
